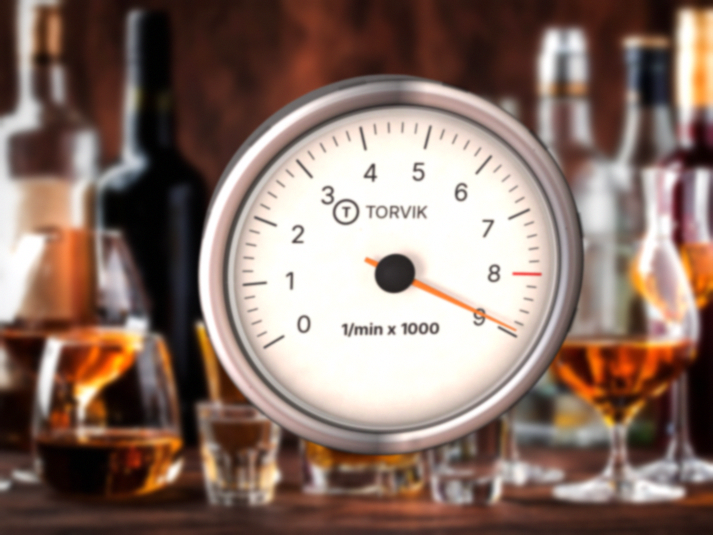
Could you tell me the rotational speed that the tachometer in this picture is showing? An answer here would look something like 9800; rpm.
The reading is 8900; rpm
